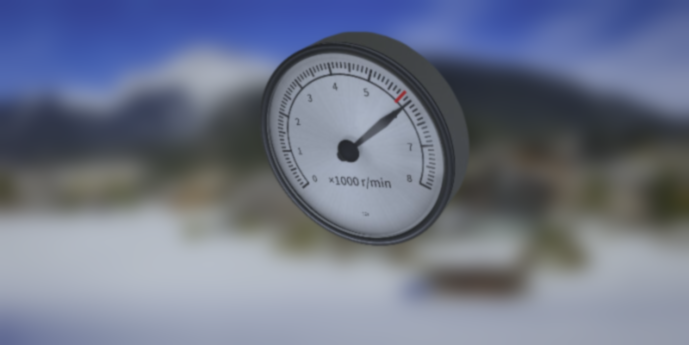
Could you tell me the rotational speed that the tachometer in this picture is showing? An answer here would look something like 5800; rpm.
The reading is 6000; rpm
